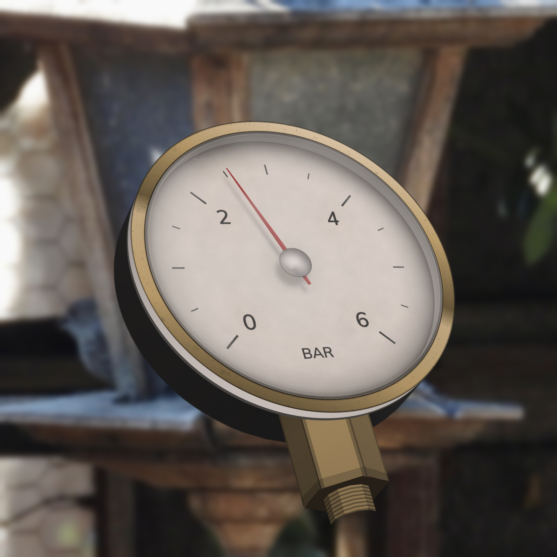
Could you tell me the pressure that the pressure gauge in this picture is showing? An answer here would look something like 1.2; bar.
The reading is 2.5; bar
